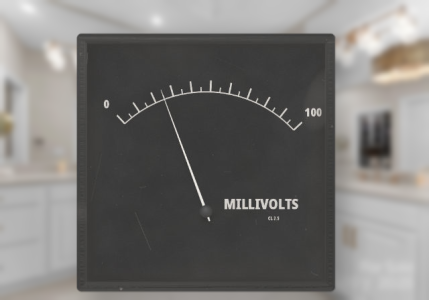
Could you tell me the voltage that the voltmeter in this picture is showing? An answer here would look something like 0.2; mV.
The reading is 25; mV
